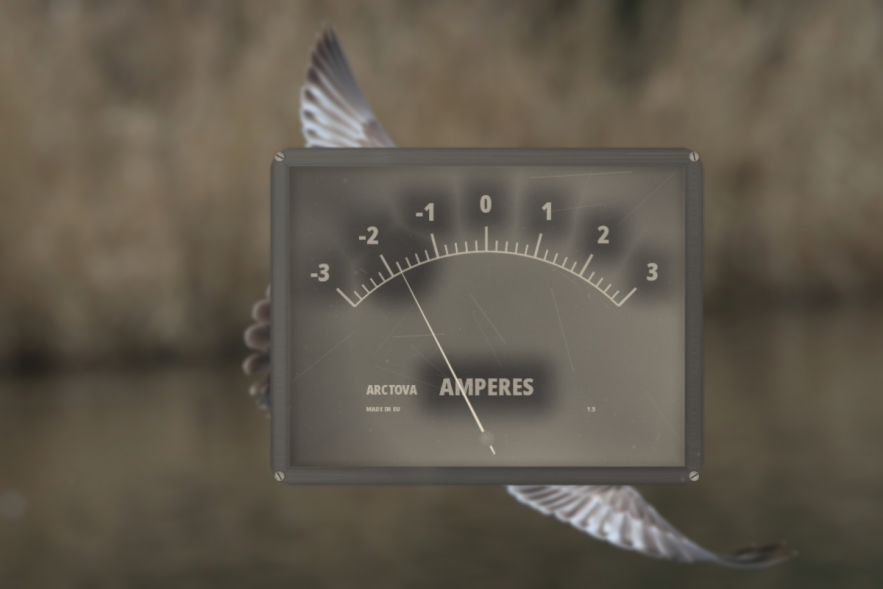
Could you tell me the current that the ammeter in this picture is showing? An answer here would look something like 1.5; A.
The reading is -1.8; A
